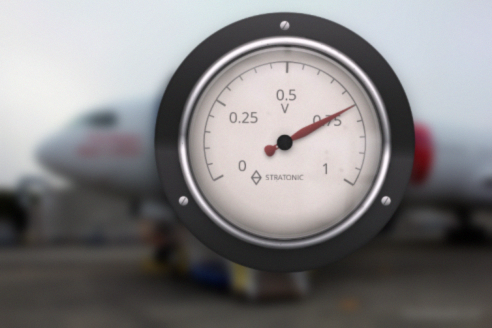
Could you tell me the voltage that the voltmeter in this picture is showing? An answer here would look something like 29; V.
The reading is 0.75; V
